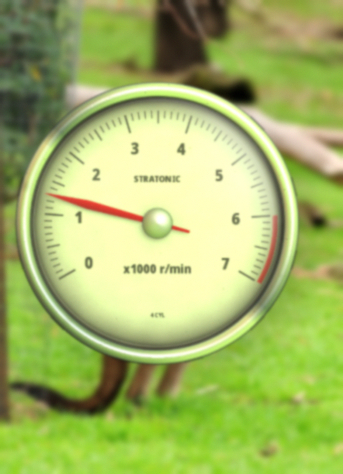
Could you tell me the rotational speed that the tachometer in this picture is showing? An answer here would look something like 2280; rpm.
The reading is 1300; rpm
